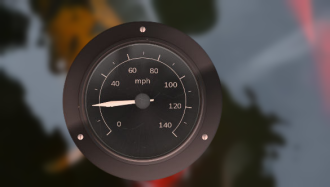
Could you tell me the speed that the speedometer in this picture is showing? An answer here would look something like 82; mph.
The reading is 20; mph
